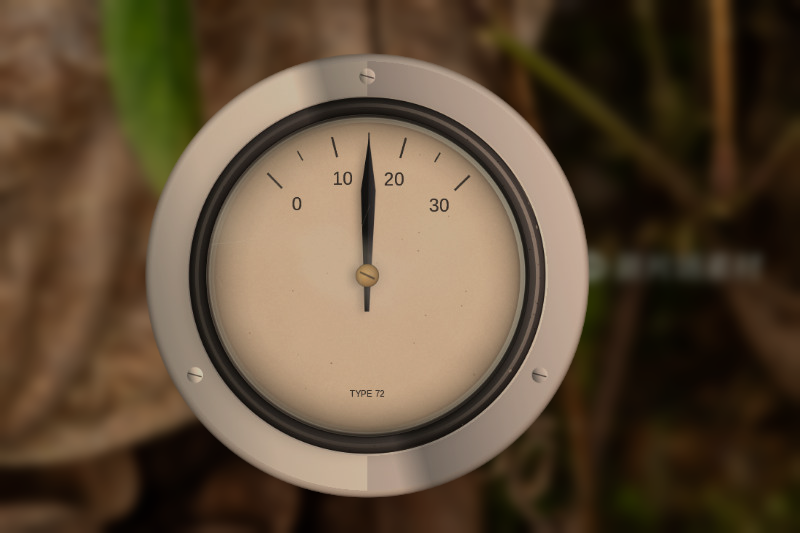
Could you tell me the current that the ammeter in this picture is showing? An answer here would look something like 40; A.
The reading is 15; A
